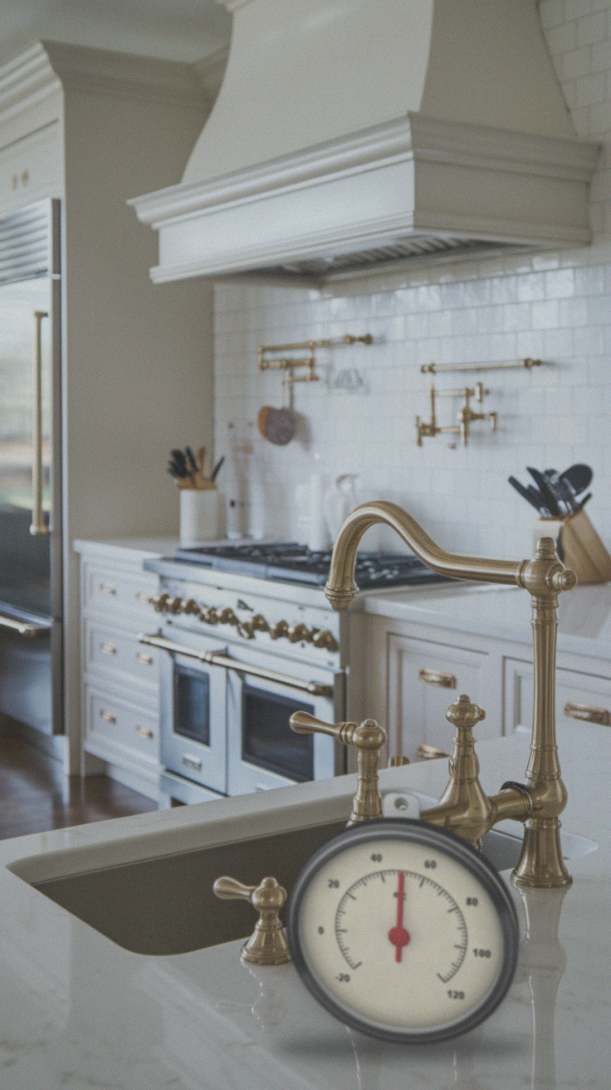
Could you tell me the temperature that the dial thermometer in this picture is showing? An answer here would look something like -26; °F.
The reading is 50; °F
